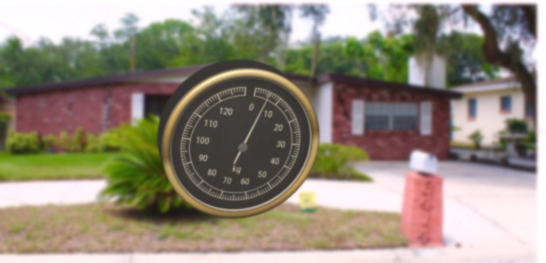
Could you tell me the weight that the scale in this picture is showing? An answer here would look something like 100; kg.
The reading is 5; kg
